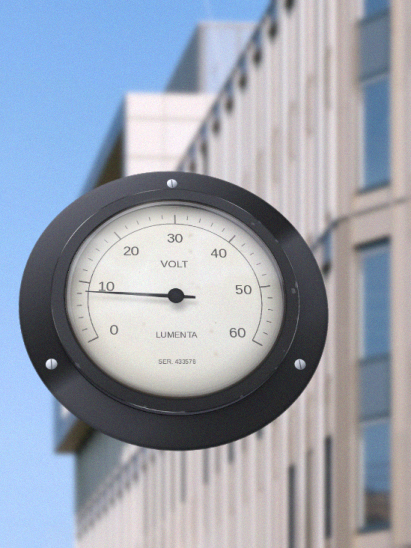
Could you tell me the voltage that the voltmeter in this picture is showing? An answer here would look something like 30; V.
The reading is 8; V
